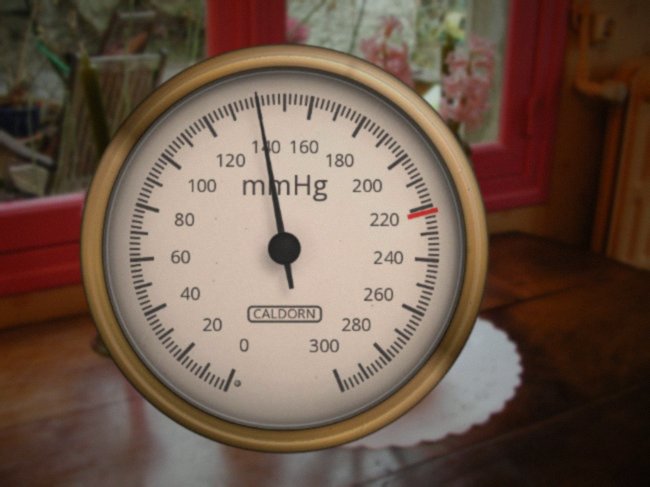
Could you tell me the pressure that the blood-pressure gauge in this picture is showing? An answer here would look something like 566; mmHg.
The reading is 140; mmHg
